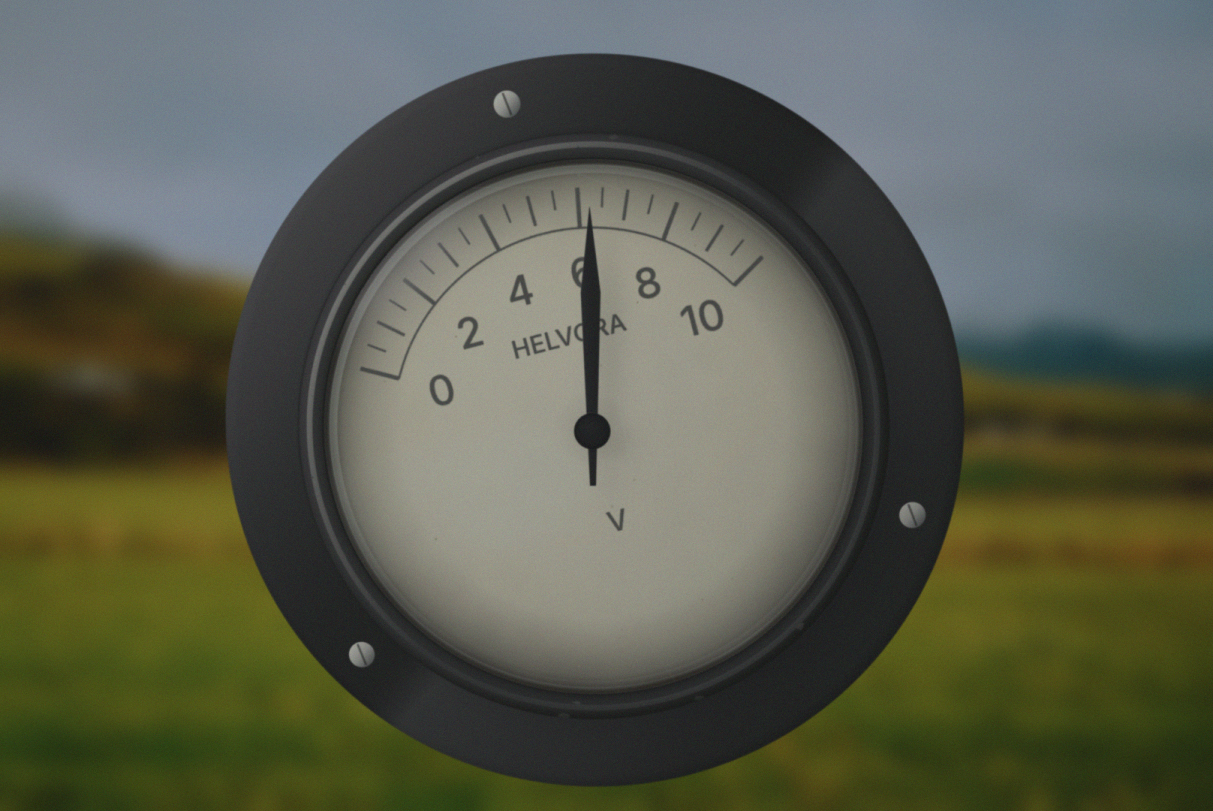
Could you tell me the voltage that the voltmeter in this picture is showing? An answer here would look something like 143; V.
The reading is 6.25; V
